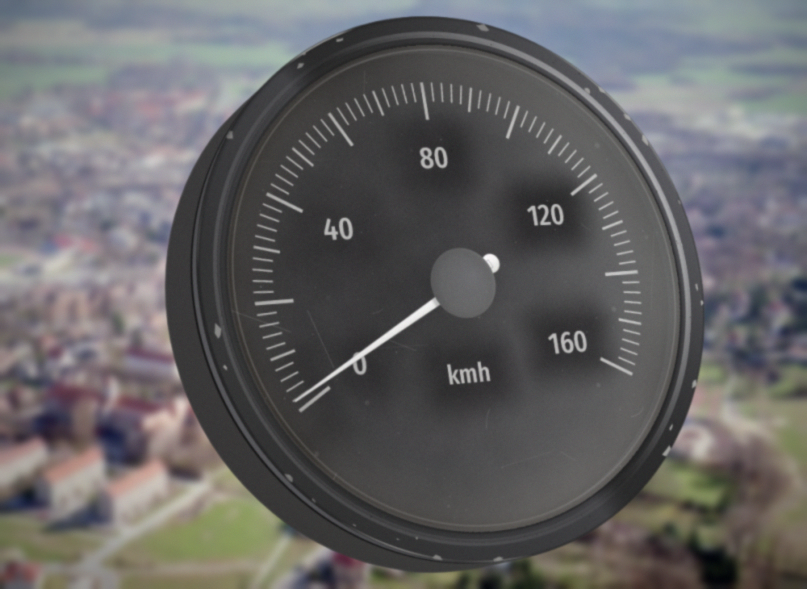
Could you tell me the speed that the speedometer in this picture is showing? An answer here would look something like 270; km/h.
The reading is 2; km/h
